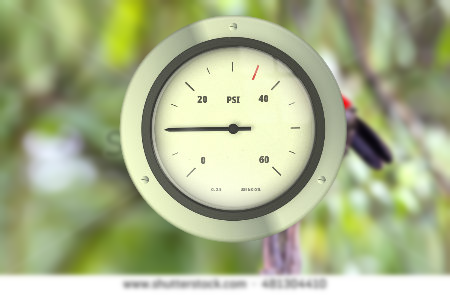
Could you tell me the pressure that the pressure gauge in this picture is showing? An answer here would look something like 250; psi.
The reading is 10; psi
